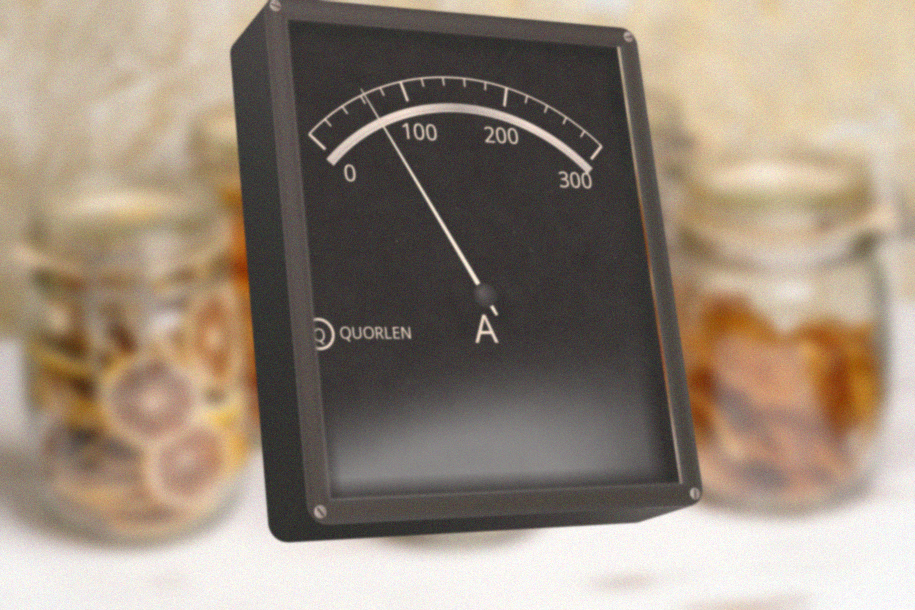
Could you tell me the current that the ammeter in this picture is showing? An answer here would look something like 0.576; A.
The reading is 60; A
